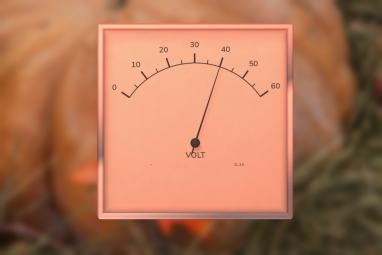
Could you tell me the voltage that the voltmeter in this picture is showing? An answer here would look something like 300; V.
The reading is 40; V
